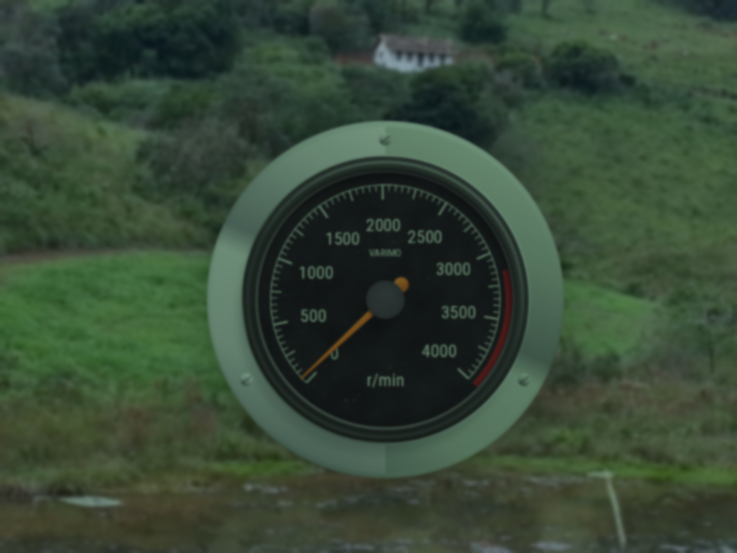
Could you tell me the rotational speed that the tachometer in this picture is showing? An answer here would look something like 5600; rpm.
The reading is 50; rpm
